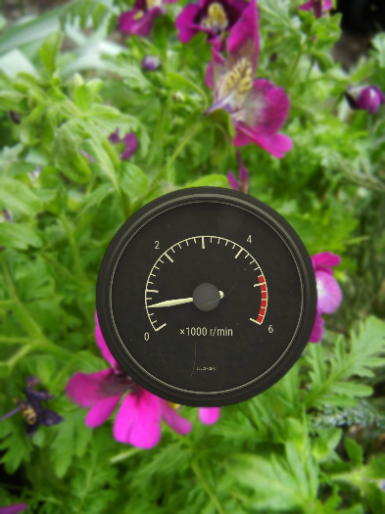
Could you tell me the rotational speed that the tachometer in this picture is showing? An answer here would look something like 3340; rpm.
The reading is 600; rpm
